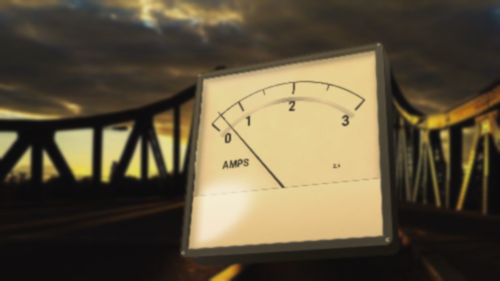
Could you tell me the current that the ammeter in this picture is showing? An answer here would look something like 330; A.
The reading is 0.5; A
